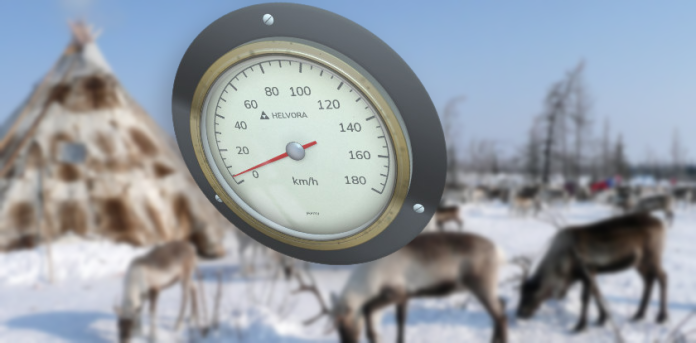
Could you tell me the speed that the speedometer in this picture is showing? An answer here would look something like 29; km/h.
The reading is 5; km/h
